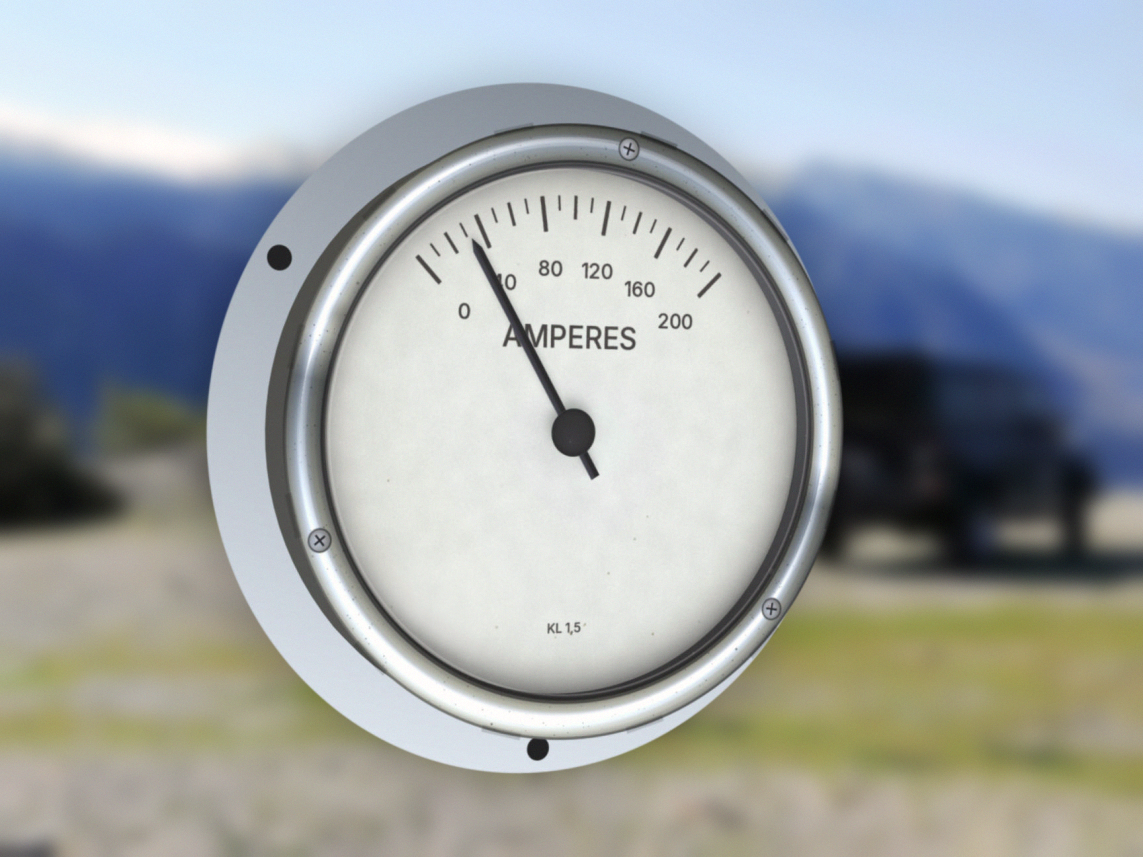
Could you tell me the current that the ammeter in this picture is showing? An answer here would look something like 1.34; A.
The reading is 30; A
